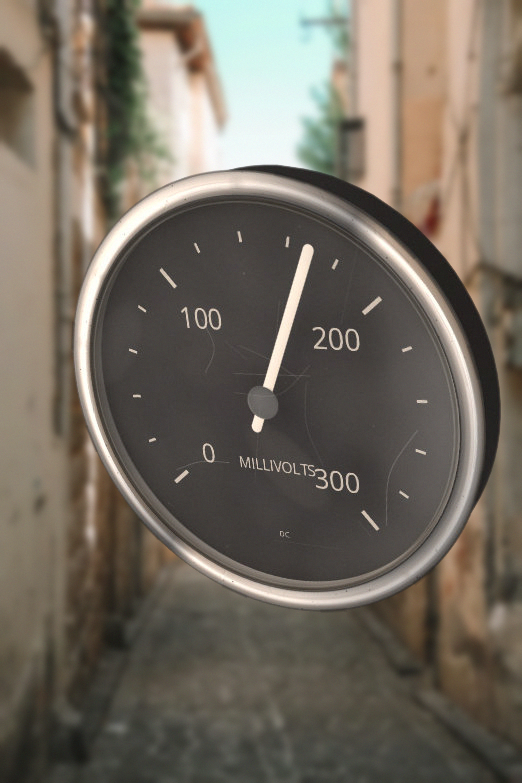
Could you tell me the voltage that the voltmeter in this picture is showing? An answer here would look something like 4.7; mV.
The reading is 170; mV
